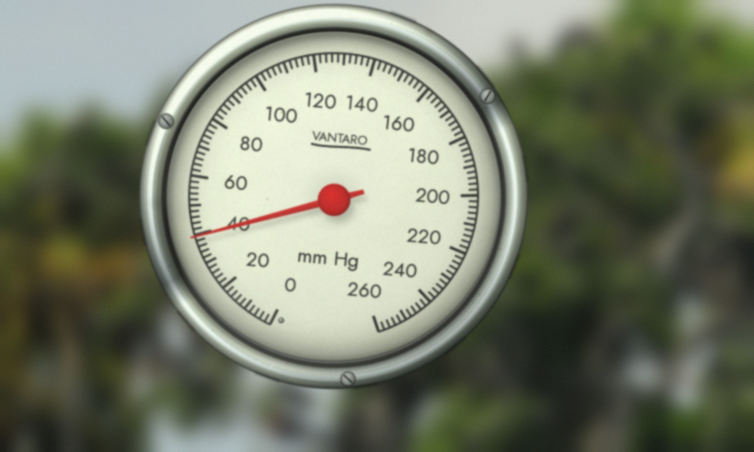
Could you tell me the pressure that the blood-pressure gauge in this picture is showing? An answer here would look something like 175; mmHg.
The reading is 40; mmHg
